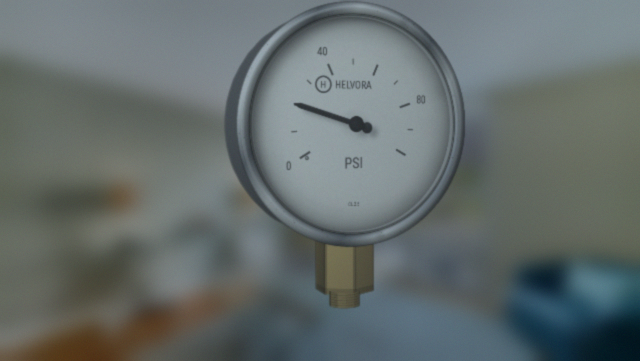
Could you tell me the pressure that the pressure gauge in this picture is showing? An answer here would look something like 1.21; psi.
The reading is 20; psi
